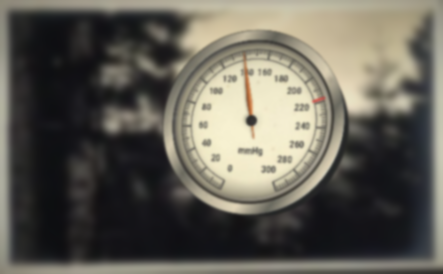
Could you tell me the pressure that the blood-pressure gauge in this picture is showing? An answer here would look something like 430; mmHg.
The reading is 140; mmHg
